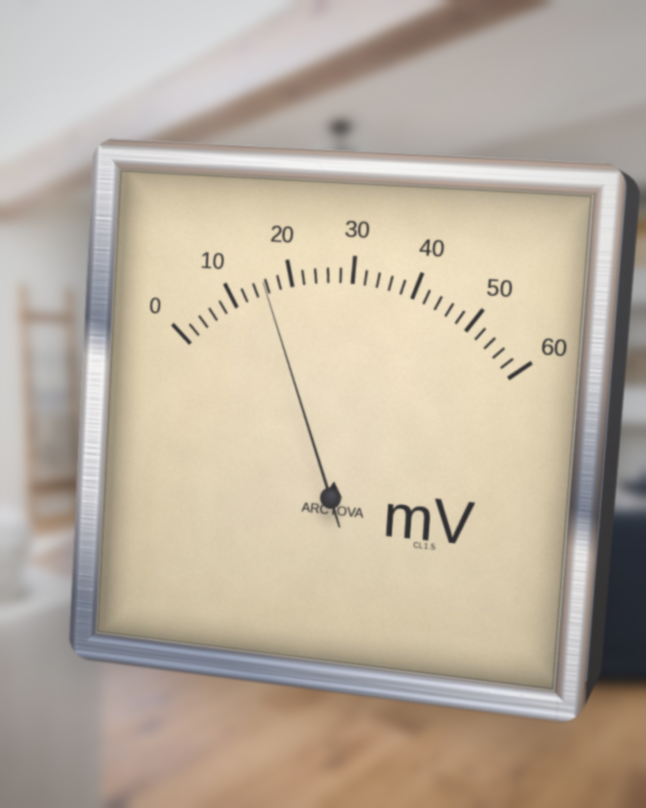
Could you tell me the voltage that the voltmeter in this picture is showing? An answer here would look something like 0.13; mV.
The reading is 16; mV
